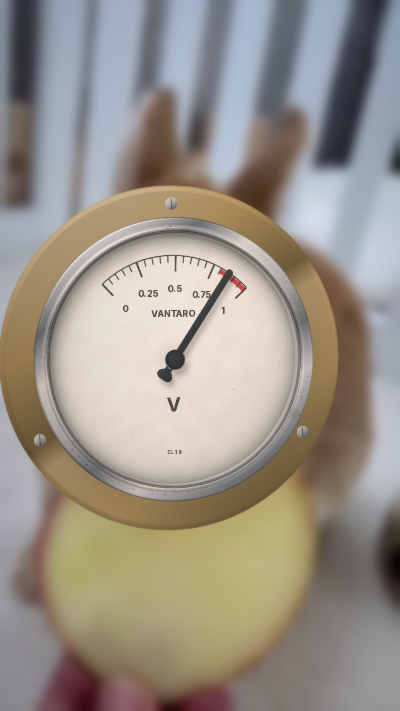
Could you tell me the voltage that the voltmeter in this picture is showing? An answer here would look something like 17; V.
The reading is 0.85; V
